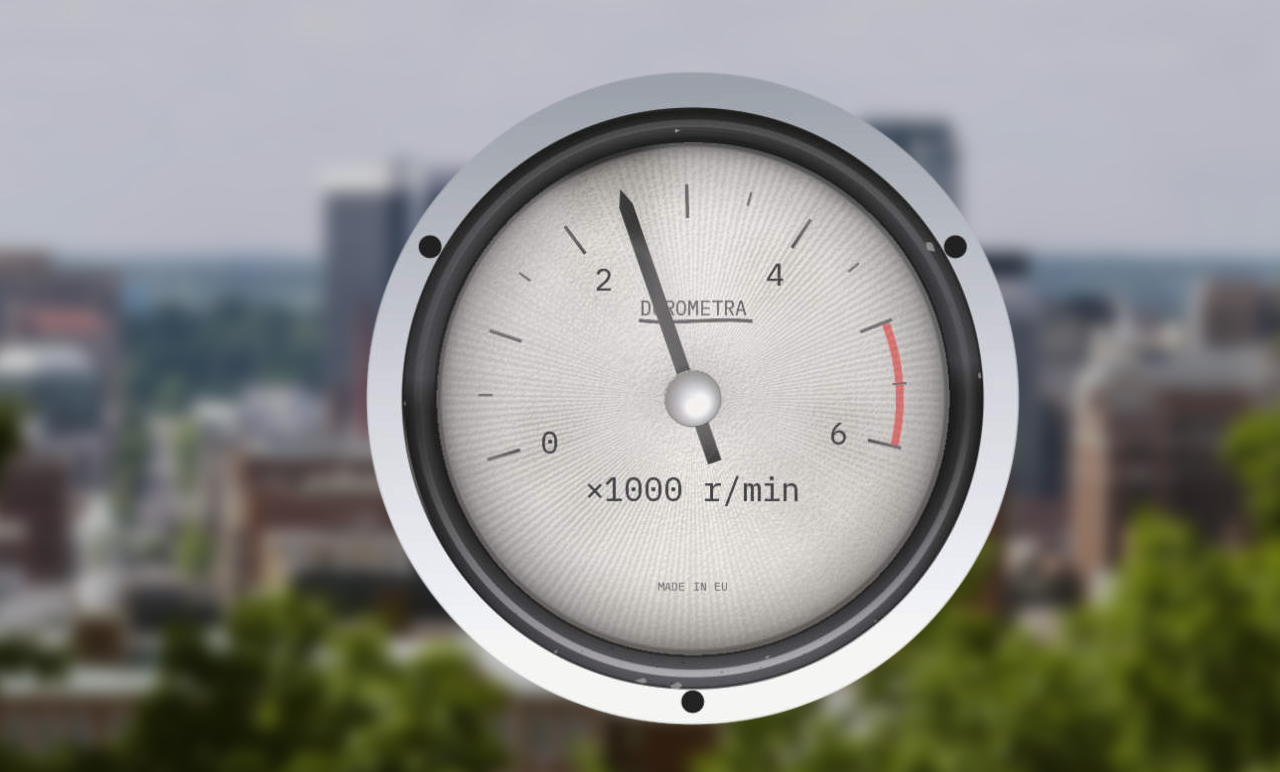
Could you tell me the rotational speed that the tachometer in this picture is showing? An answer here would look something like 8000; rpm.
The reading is 2500; rpm
